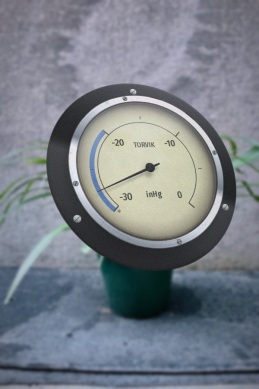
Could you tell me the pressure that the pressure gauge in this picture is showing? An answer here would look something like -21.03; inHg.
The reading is -27.5; inHg
